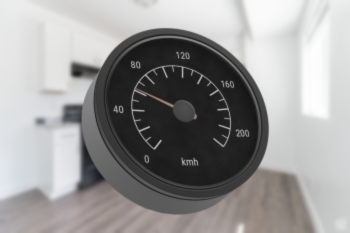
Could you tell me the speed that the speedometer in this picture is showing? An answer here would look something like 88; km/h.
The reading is 60; km/h
